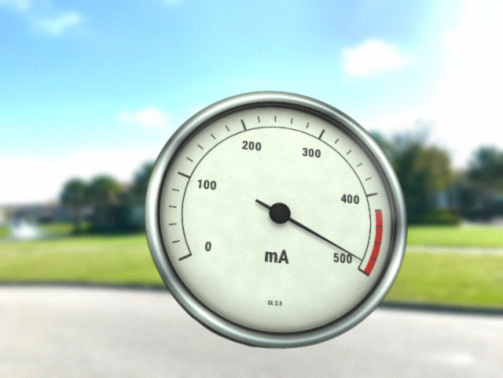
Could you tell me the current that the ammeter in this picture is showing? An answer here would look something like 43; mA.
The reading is 490; mA
